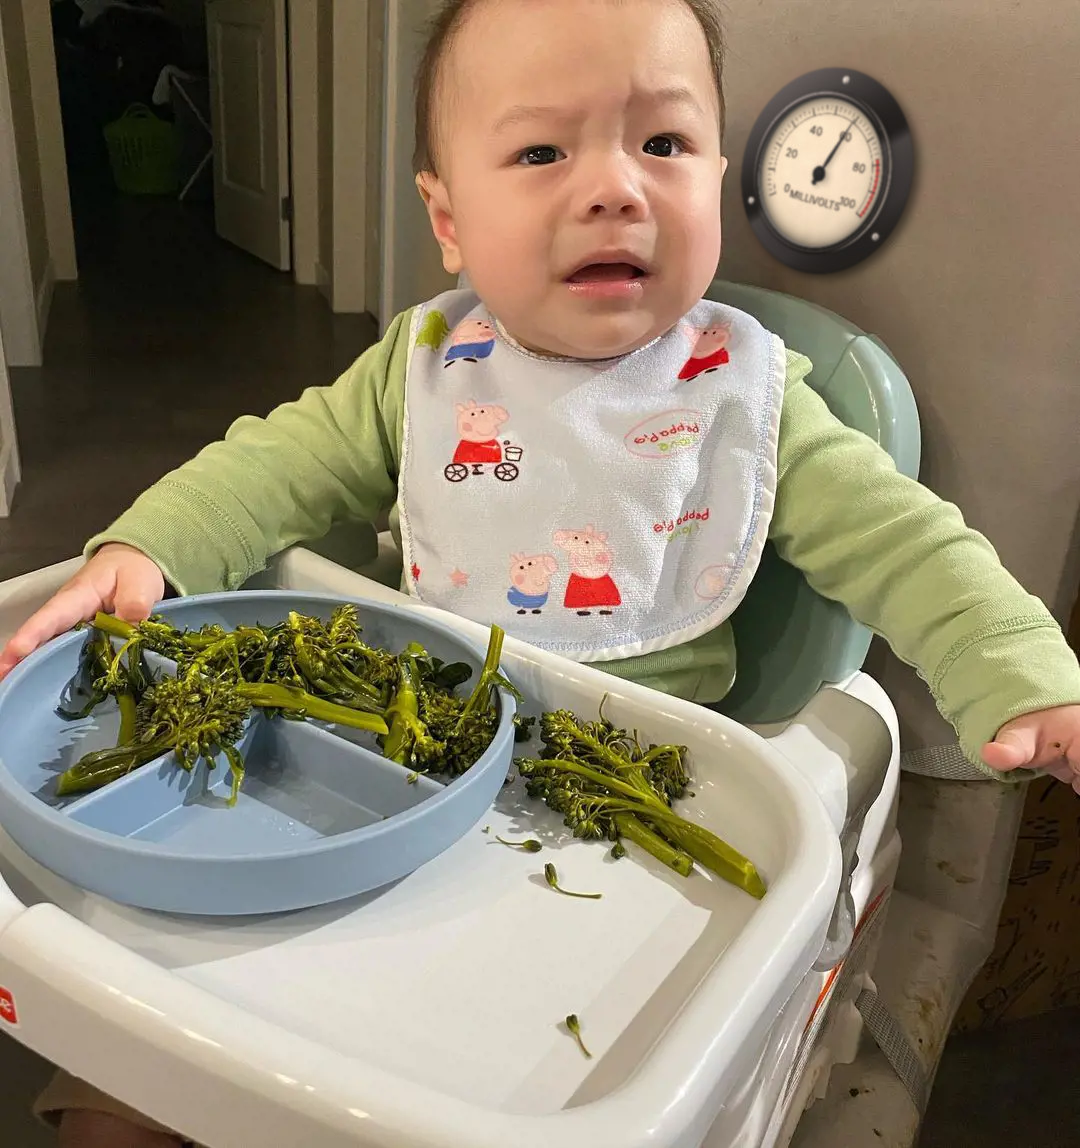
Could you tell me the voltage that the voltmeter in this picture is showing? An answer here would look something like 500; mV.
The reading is 60; mV
